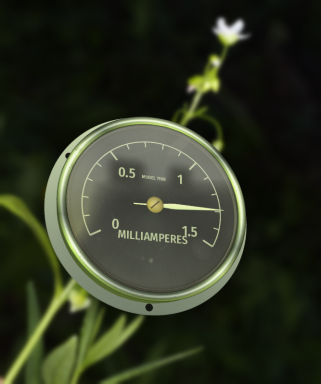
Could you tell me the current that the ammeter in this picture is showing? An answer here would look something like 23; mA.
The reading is 1.3; mA
